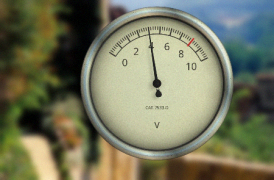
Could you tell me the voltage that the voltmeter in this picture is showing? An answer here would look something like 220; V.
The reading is 4; V
